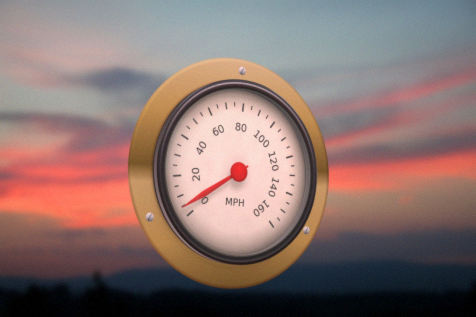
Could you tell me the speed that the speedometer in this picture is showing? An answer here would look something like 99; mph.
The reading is 5; mph
